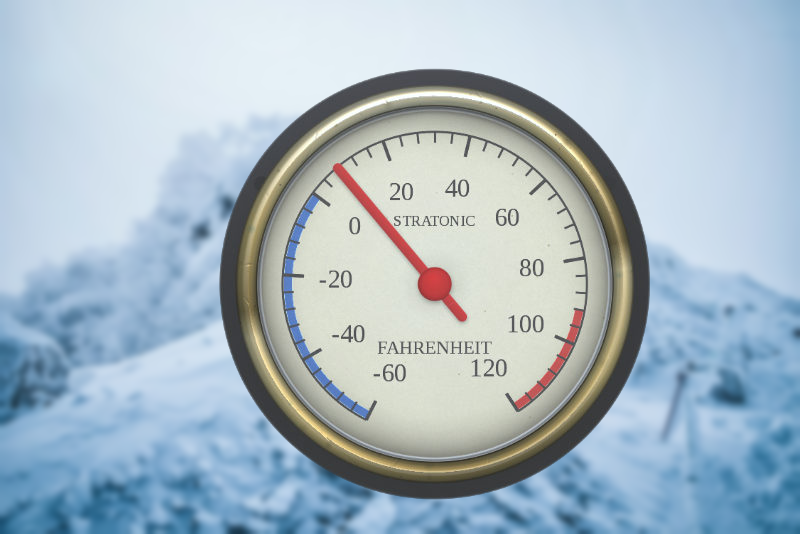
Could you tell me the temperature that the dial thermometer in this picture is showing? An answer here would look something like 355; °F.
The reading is 8; °F
